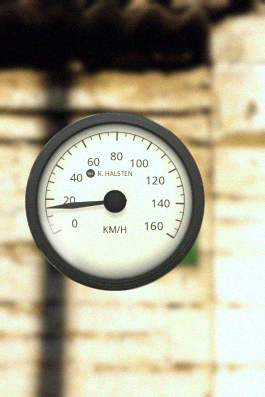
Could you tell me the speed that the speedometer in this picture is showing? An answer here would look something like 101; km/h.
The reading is 15; km/h
